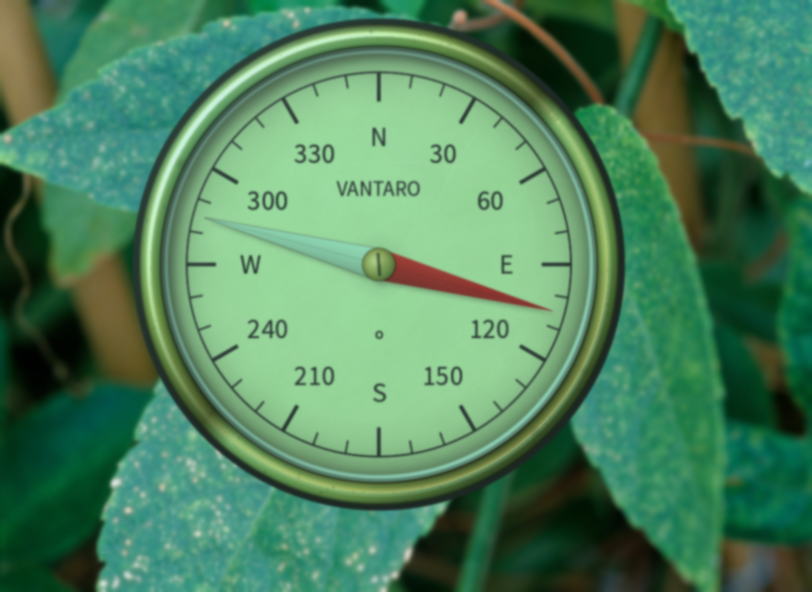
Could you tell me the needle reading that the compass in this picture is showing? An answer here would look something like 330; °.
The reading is 105; °
